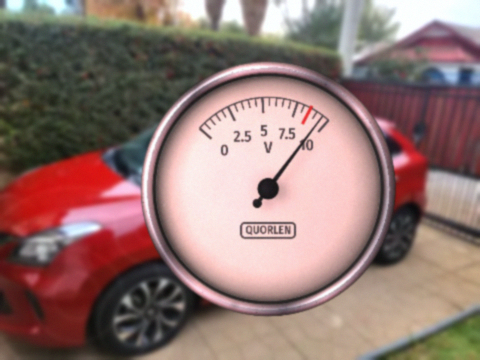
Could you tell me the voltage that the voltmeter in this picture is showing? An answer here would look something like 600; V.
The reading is 9.5; V
